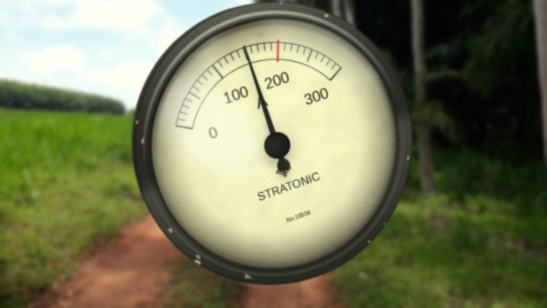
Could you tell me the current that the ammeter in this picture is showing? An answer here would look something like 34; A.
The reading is 150; A
